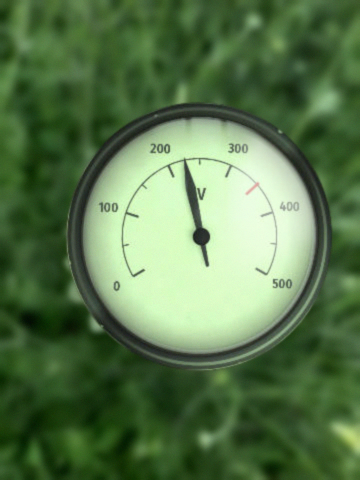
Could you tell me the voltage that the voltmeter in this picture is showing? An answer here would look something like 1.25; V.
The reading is 225; V
